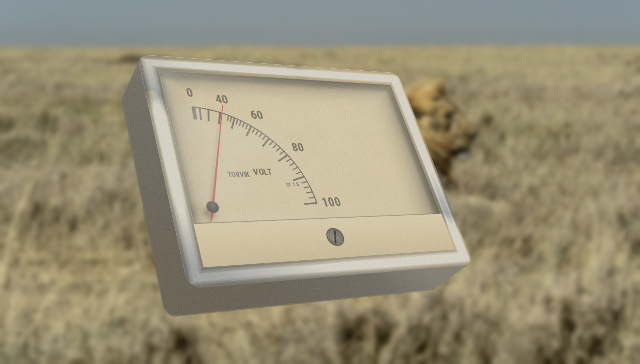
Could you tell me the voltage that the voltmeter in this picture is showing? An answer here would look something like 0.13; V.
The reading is 40; V
